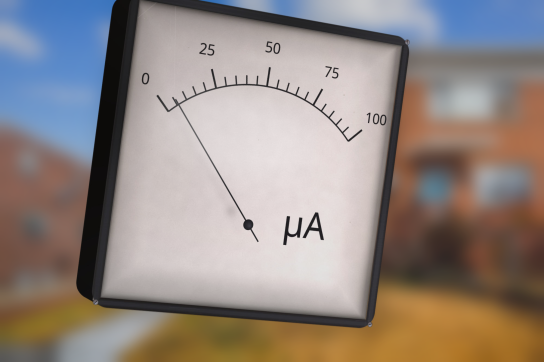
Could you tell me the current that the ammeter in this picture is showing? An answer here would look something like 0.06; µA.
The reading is 5; µA
